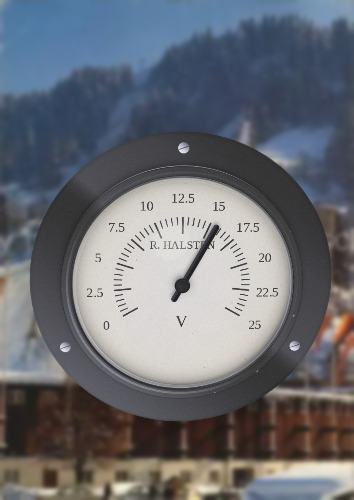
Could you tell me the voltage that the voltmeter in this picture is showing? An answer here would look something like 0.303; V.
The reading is 15.5; V
